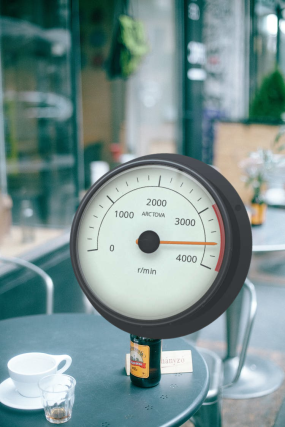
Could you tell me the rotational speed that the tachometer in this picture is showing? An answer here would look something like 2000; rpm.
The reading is 3600; rpm
